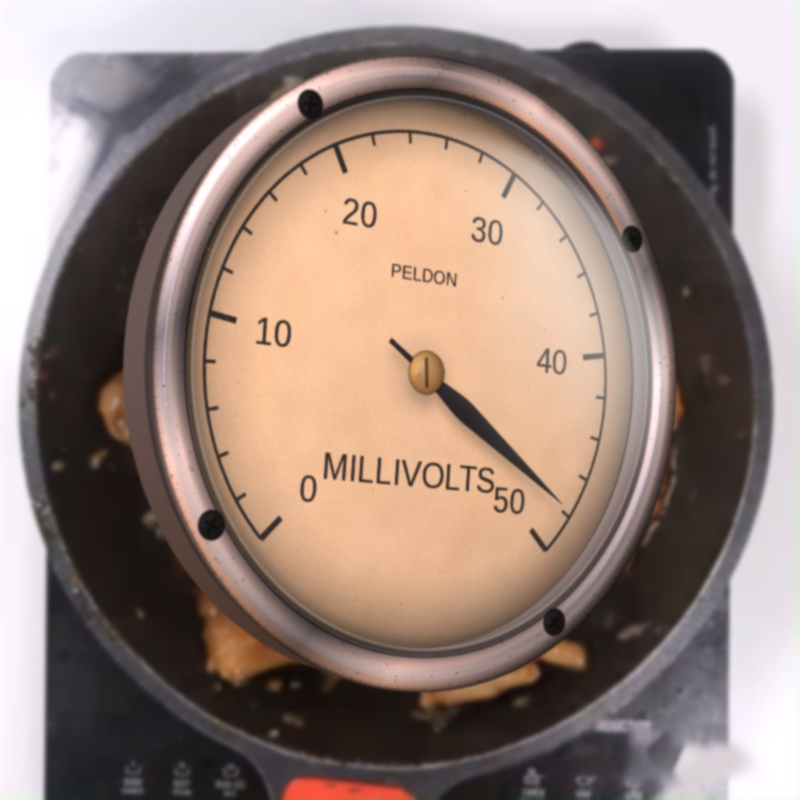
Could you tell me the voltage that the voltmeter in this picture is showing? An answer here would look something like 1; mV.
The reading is 48; mV
